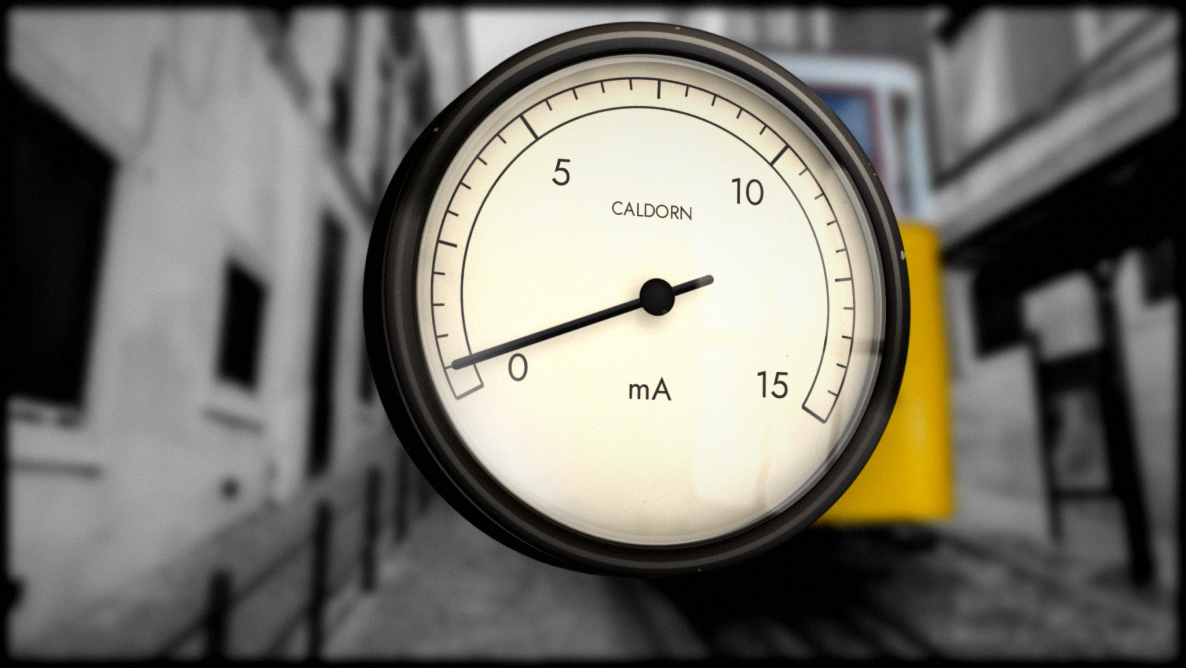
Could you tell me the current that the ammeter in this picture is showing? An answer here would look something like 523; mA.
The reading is 0.5; mA
